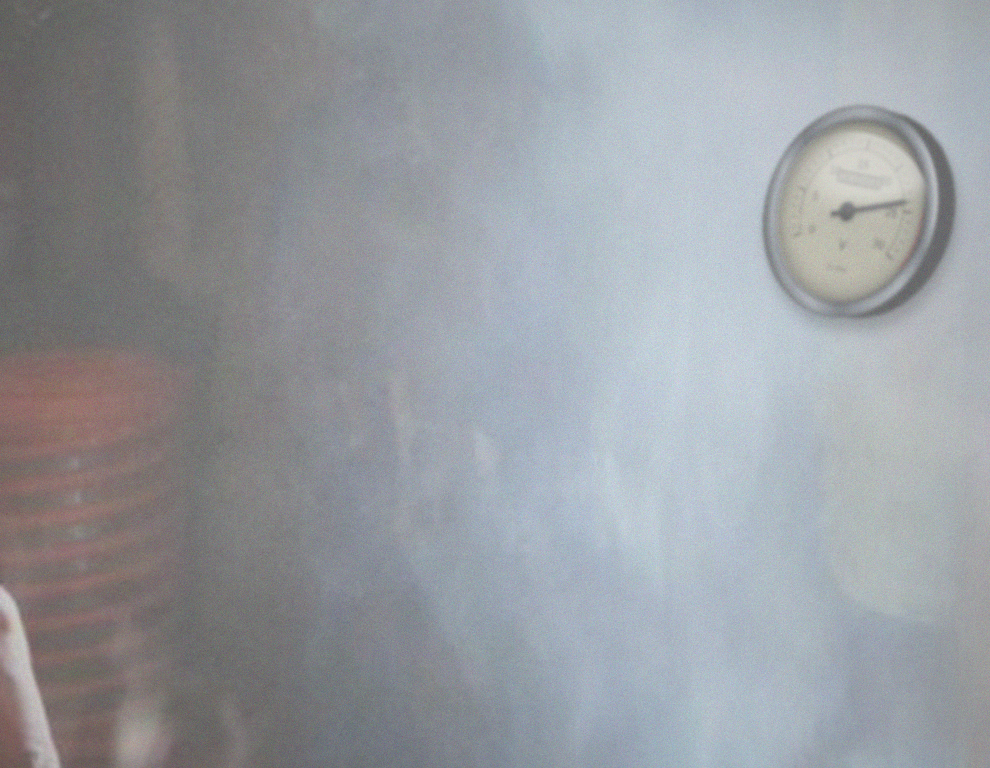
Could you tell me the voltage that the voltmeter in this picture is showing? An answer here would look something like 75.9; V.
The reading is 24; V
